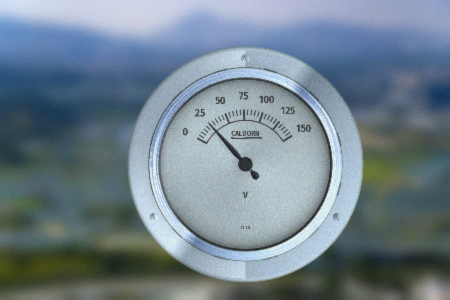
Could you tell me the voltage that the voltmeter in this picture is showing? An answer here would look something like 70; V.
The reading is 25; V
